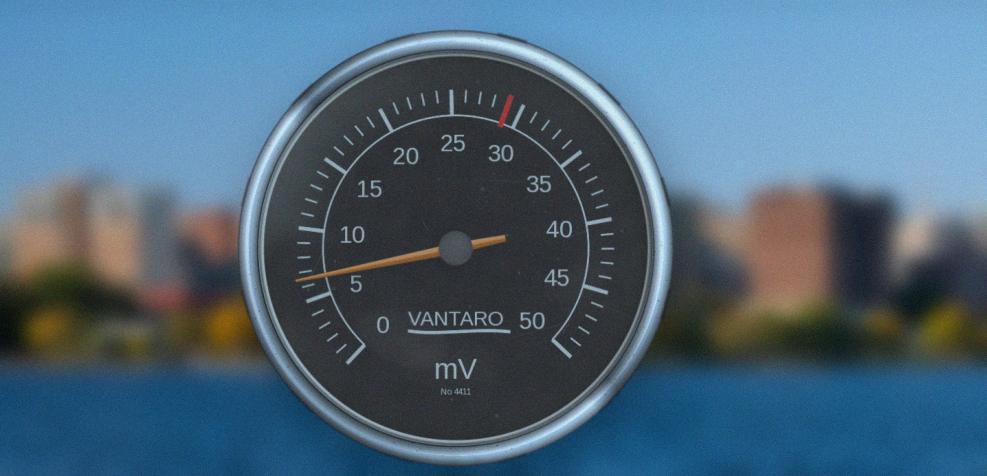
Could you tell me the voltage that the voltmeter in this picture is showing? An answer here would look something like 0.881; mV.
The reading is 6.5; mV
